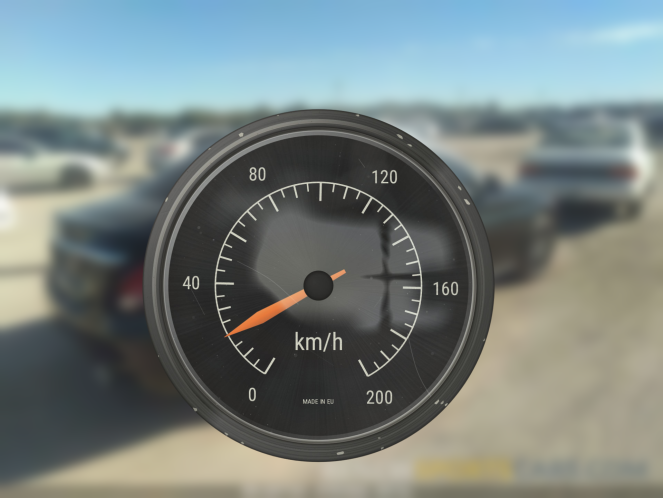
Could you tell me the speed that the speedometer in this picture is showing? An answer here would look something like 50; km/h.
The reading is 20; km/h
